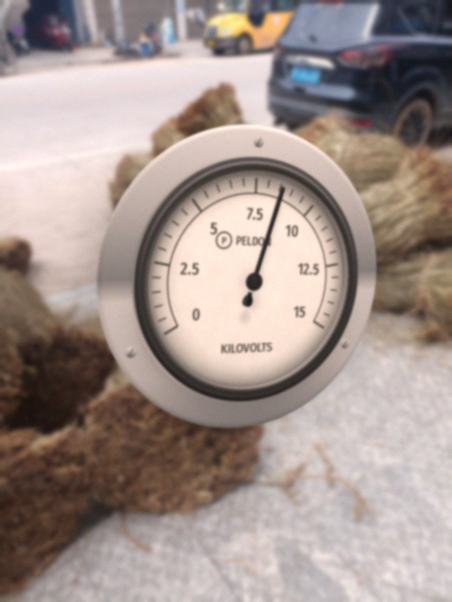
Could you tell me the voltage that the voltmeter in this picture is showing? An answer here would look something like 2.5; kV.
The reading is 8.5; kV
